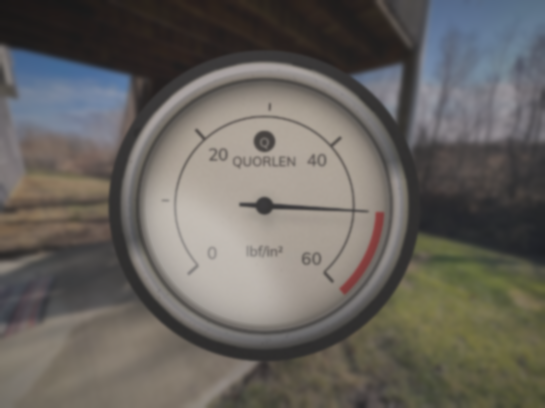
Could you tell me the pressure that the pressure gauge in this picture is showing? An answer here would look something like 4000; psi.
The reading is 50; psi
